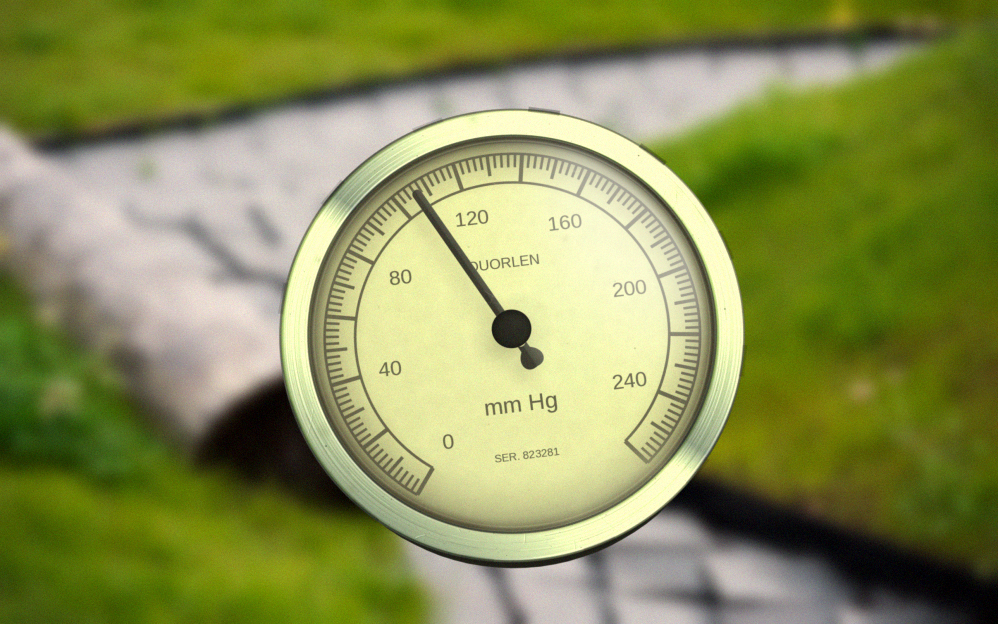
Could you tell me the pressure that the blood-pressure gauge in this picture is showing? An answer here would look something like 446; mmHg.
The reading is 106; mmHg
